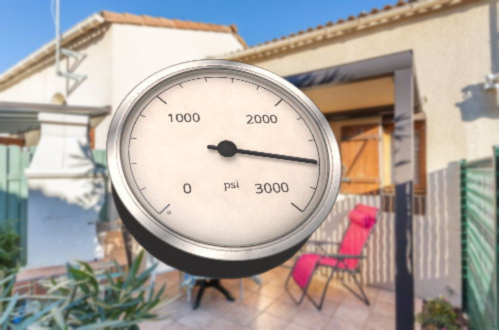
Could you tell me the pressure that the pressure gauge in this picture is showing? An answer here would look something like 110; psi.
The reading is 2600; psi
